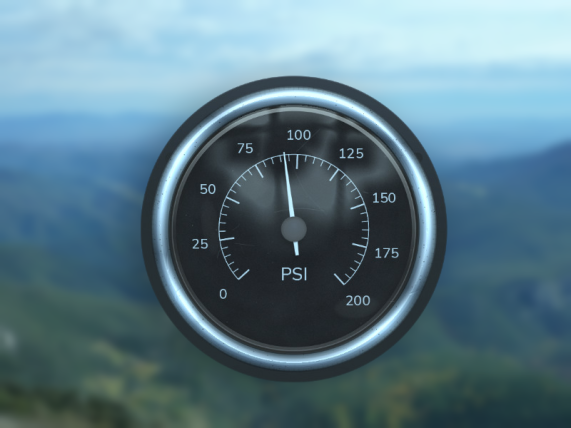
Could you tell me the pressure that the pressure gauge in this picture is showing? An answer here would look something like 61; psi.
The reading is 92.5; psi
